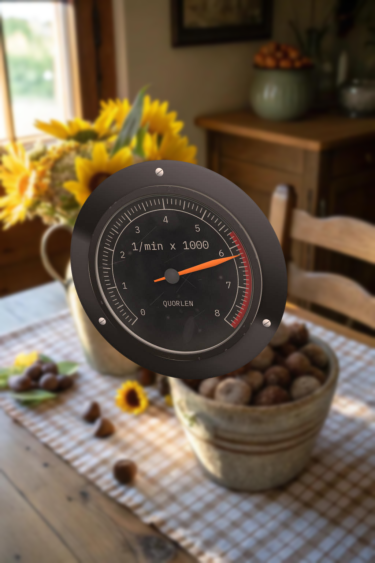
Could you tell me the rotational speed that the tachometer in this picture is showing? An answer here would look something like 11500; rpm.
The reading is 6200; rpm
